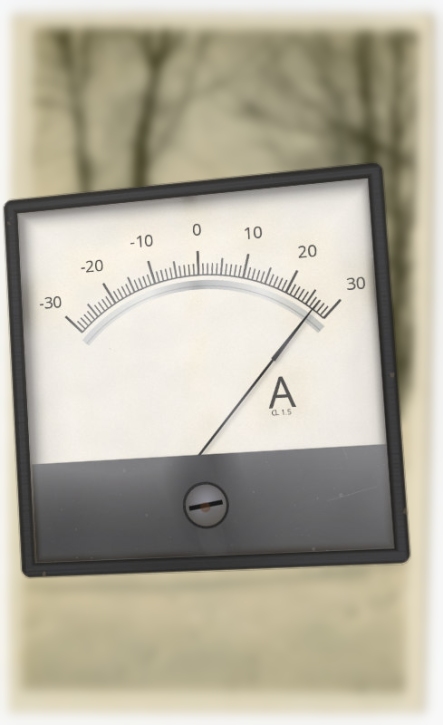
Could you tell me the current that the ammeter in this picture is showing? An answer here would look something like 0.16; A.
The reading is 27; A
